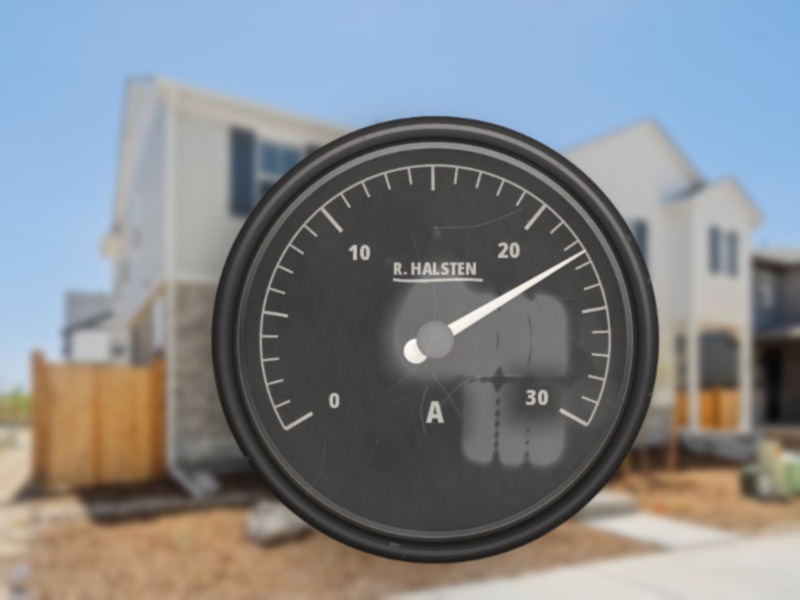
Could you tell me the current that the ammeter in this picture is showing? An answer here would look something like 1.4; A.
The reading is 22.5; A
